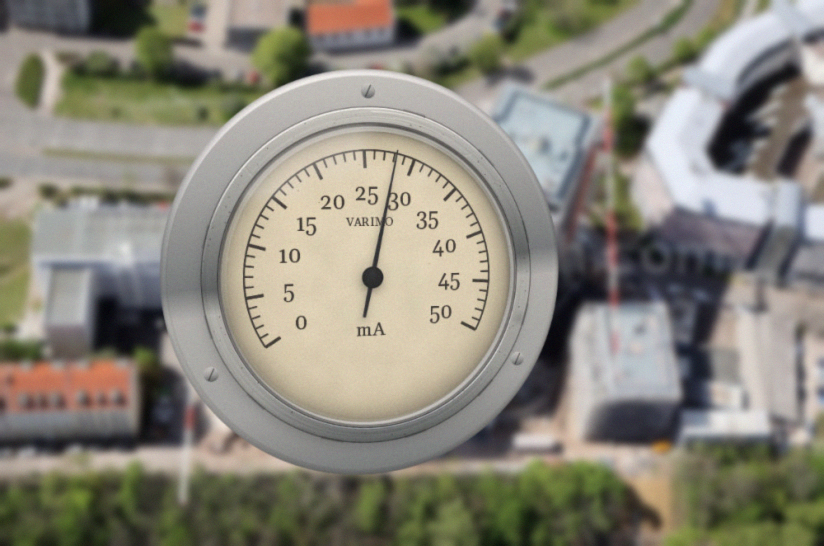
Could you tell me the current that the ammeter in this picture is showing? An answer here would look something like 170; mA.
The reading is 28; mA
